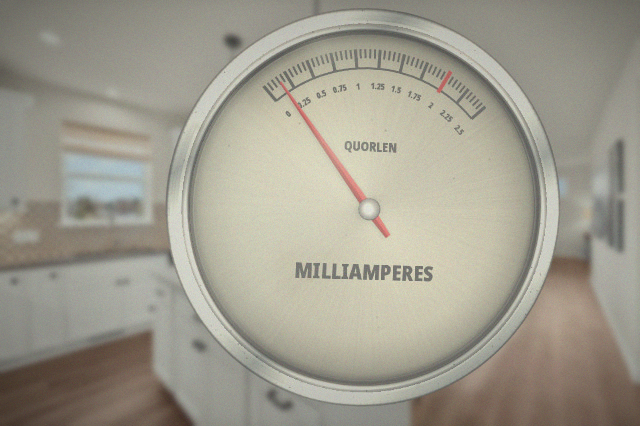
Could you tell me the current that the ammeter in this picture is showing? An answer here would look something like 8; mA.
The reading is 0.15; mA
